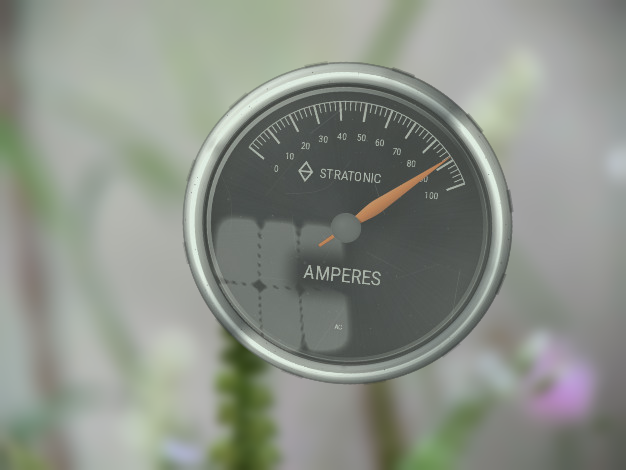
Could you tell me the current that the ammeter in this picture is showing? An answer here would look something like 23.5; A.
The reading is 88; A
